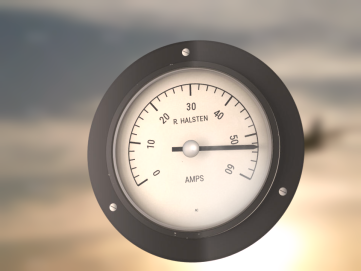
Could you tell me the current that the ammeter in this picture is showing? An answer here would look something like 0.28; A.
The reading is 53; A
